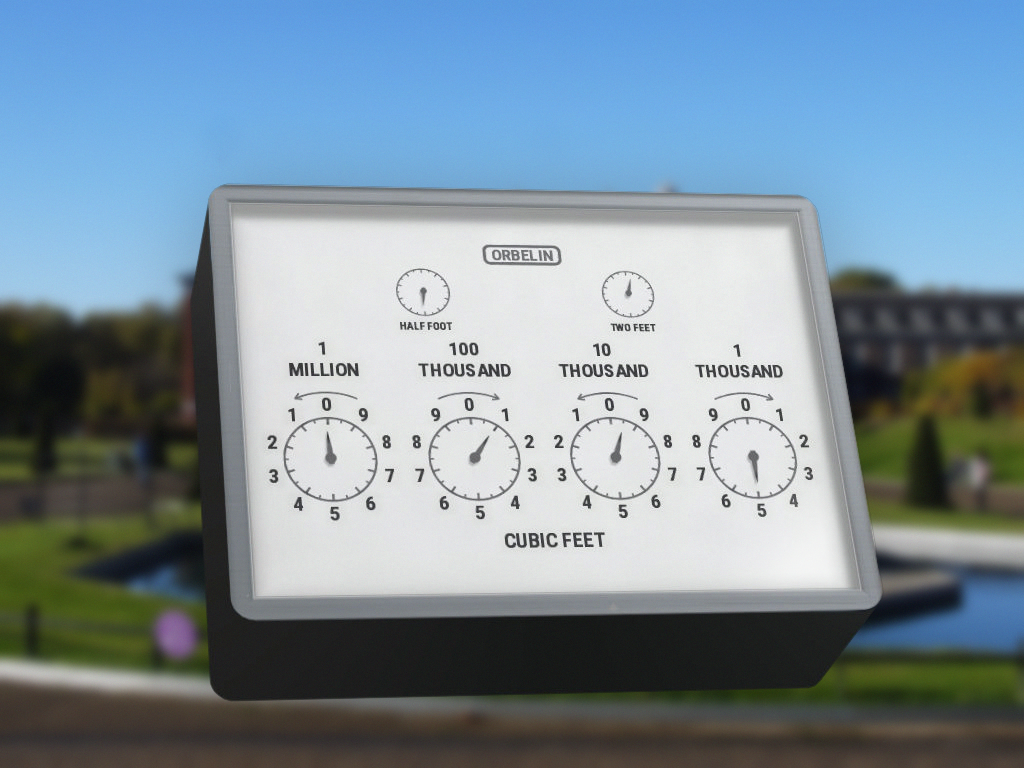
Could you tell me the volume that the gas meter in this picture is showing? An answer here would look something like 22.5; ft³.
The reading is 9500; ft³
